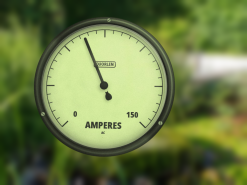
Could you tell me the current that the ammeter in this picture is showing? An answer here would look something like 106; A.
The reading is 62.5; A
